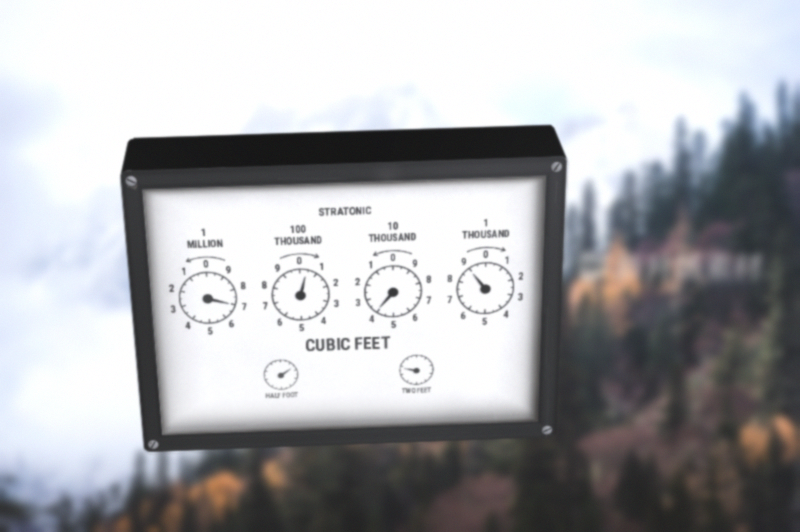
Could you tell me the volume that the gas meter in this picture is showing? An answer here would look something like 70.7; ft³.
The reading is 703900; ft³
